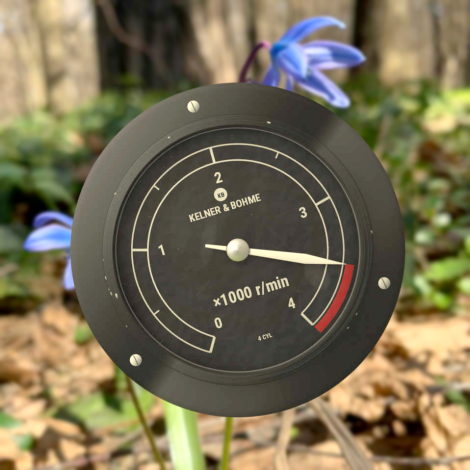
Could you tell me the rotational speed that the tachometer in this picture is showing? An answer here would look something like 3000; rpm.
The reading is 3500; rpm
